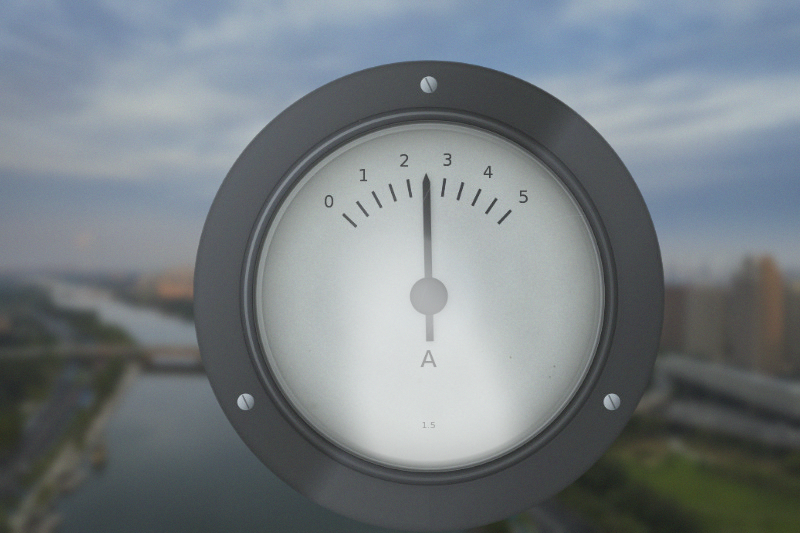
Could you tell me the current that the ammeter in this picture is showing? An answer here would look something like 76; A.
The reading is 2.5; A
